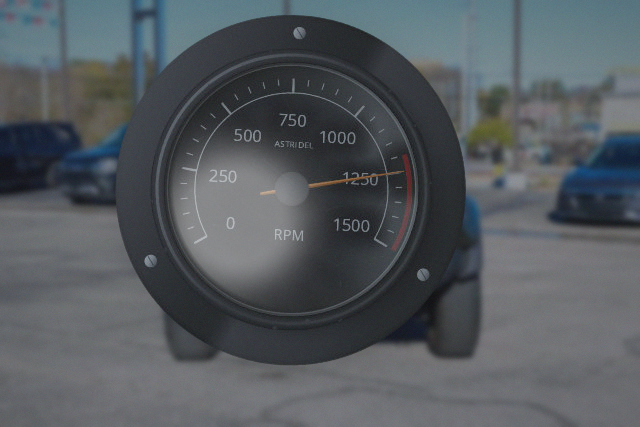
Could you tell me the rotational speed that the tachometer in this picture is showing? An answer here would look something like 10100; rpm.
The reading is 1250; rpm
